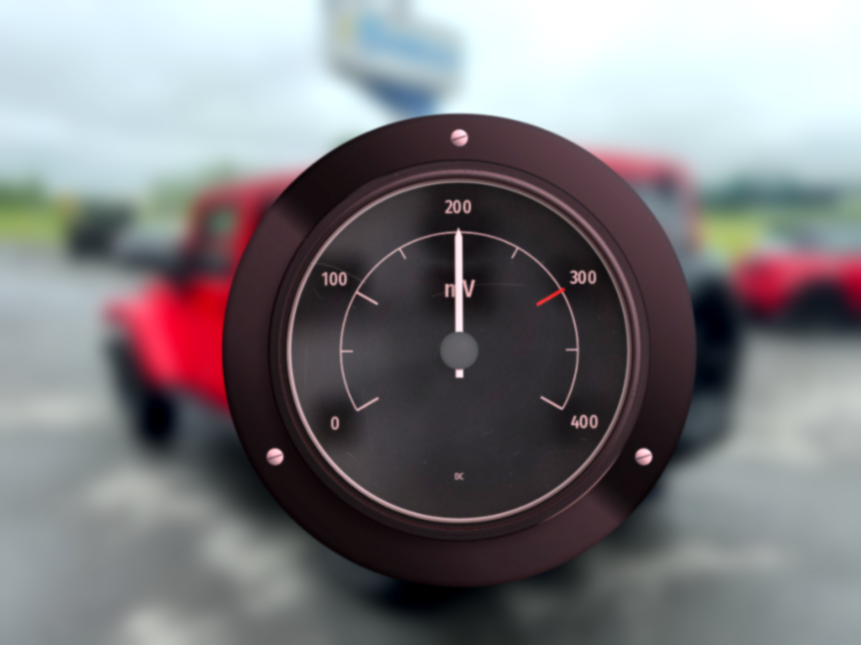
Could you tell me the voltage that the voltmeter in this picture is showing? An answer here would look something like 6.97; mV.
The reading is 200; mV
